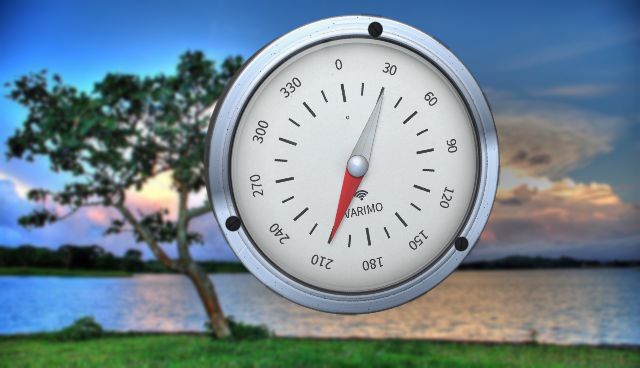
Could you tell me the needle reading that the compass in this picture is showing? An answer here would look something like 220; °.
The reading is 210; °
